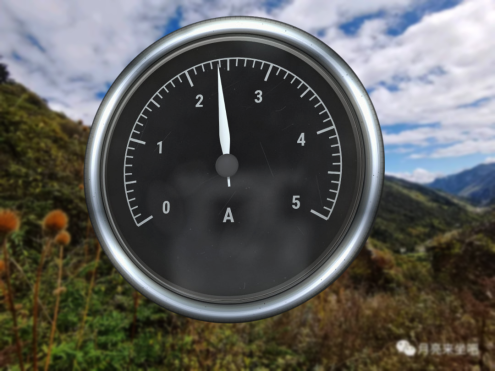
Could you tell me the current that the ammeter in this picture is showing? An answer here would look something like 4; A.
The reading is 2.4; A
